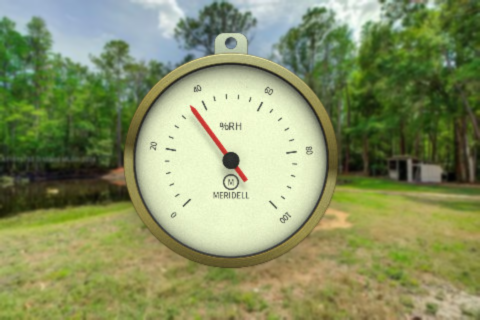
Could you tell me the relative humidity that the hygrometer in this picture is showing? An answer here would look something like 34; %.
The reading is 36; %
